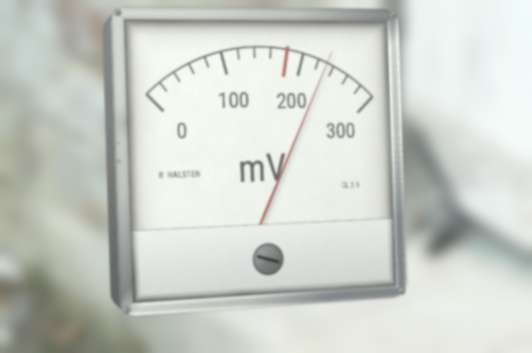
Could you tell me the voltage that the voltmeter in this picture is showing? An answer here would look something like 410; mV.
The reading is 230; mV
